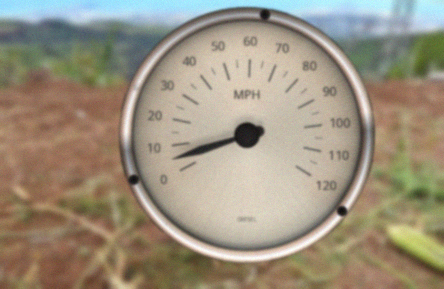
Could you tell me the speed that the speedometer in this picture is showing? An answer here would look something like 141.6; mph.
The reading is 5; mph
